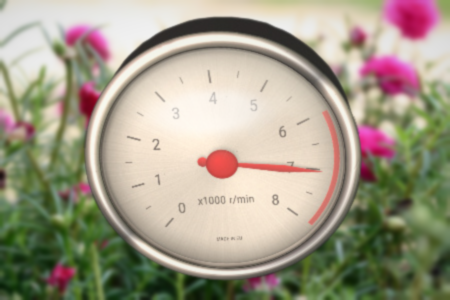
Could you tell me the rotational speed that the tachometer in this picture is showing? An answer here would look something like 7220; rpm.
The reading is 7000; rpm
